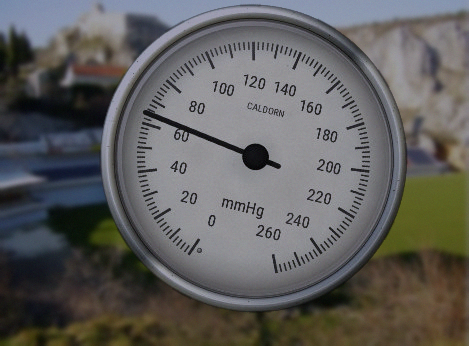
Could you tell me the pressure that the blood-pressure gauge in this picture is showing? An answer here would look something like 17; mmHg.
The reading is 64; mmHg
